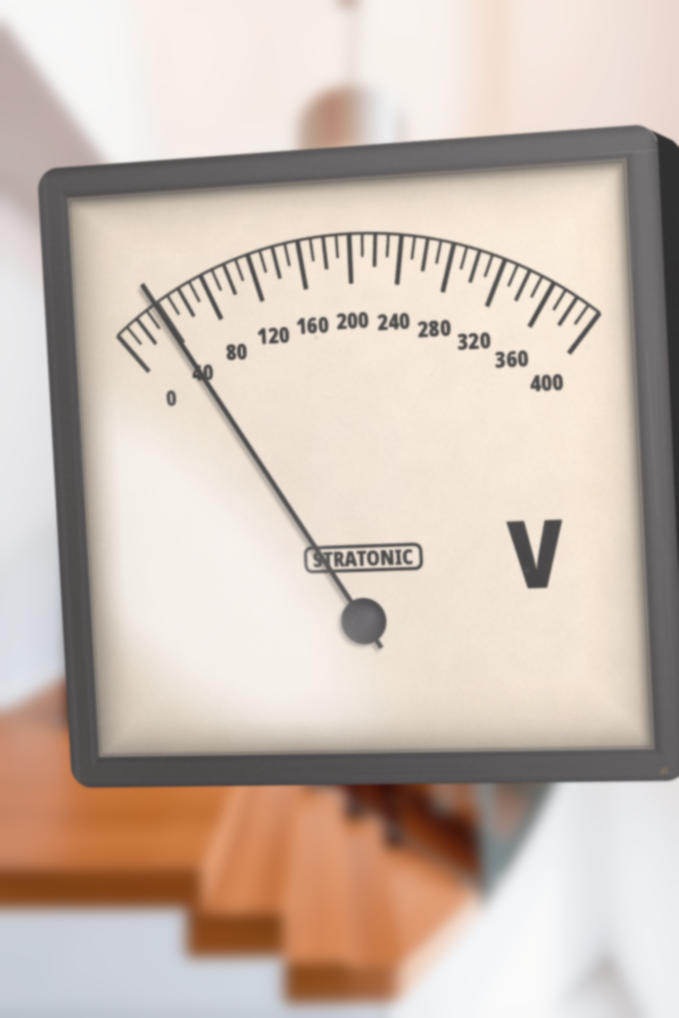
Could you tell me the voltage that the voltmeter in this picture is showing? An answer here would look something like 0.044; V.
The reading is 40; V
